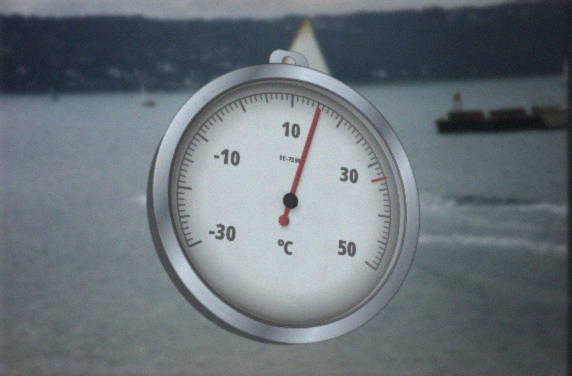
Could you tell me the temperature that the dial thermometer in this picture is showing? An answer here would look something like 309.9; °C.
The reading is 15; °C
